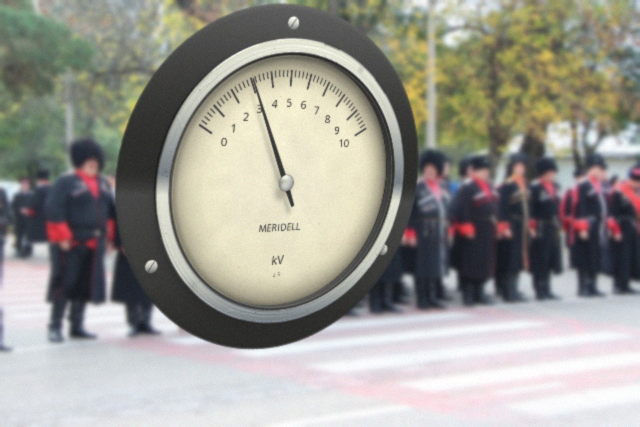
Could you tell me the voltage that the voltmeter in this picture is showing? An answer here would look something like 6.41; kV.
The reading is 3; kV
